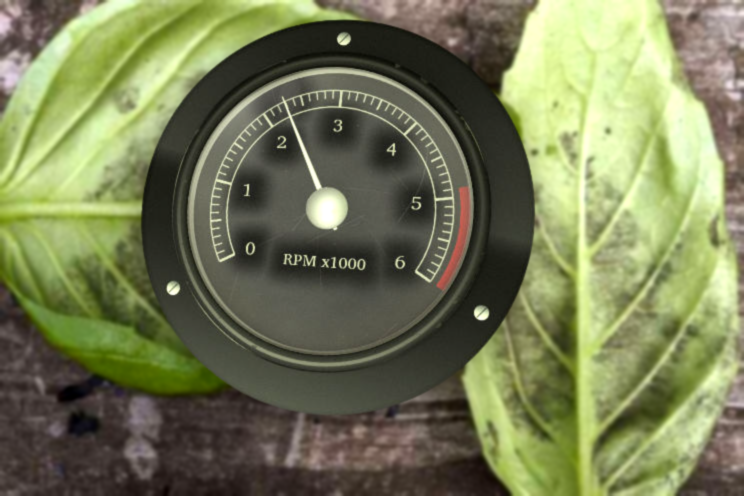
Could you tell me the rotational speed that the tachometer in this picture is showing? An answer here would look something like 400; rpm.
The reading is 2300; rpm
